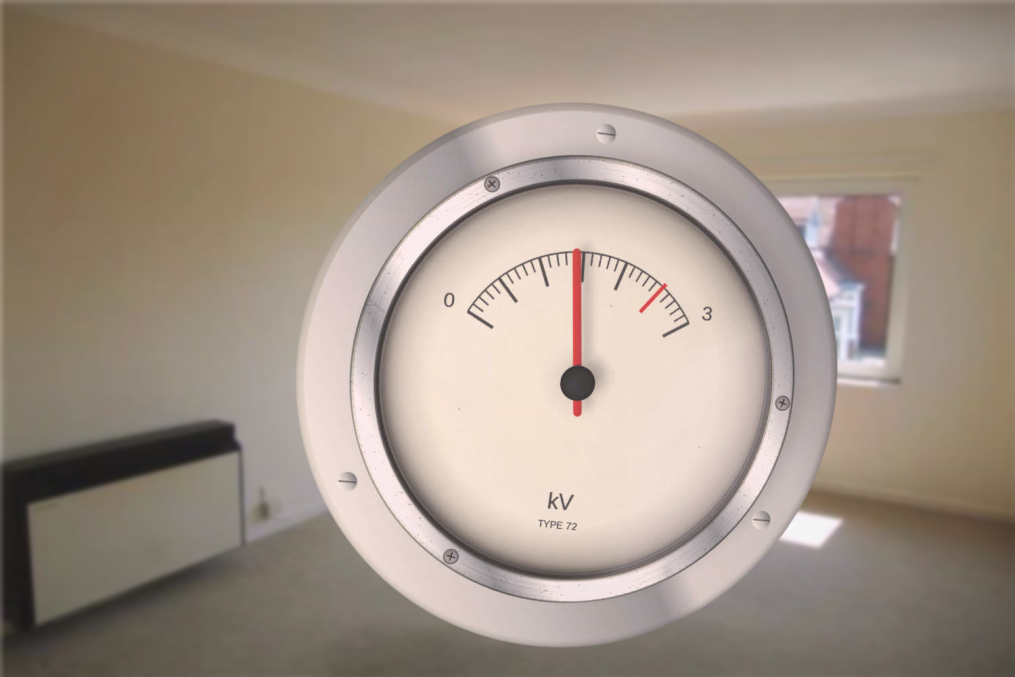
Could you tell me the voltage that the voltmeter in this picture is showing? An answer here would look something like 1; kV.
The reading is 1.4; kV
